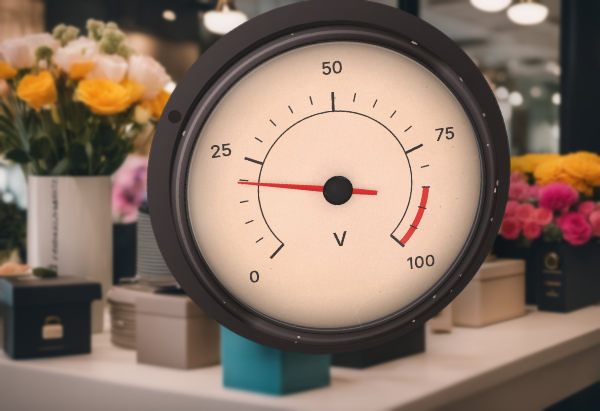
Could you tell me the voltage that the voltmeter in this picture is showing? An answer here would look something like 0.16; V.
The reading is 20; V
